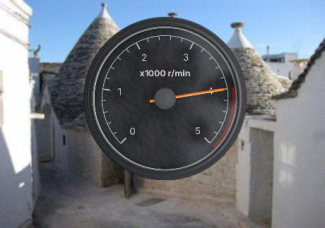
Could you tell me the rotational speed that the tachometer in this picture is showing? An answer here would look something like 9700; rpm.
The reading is 4000; rpm
